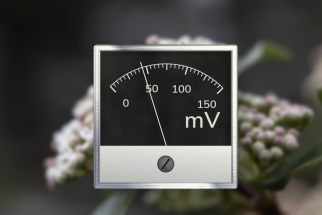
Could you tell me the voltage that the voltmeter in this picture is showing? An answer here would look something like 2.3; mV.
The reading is 45; mV
